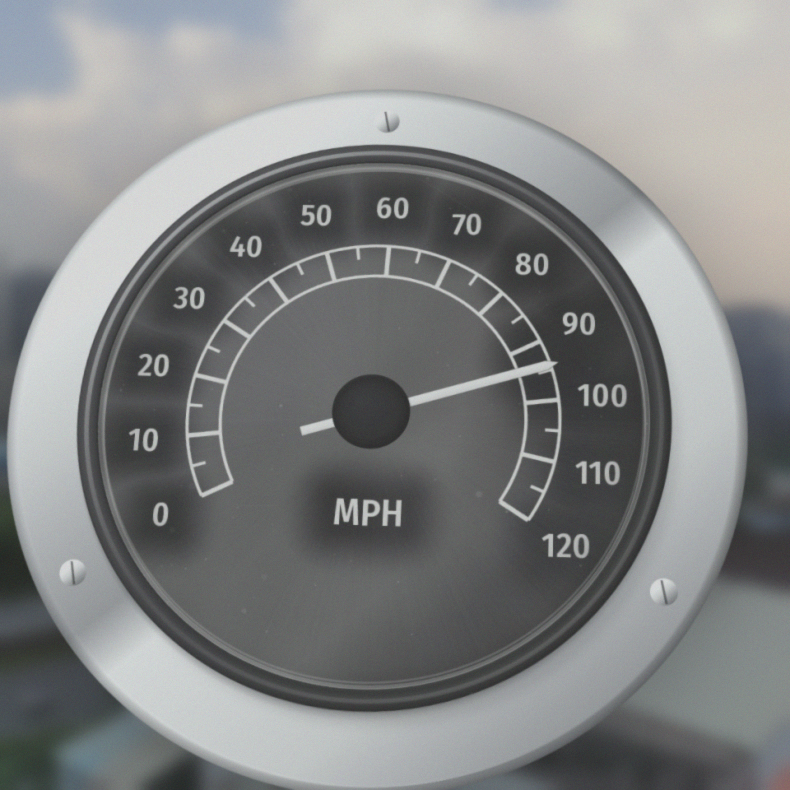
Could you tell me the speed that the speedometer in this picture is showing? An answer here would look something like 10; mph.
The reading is 95; mph
